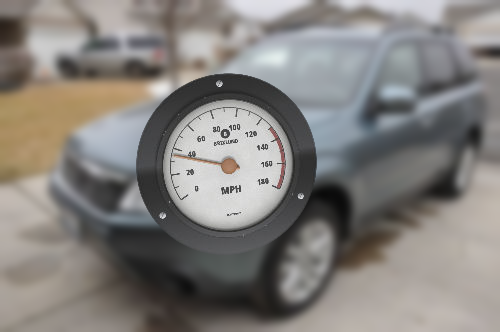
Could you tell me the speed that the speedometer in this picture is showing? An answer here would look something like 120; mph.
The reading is 35; mph
